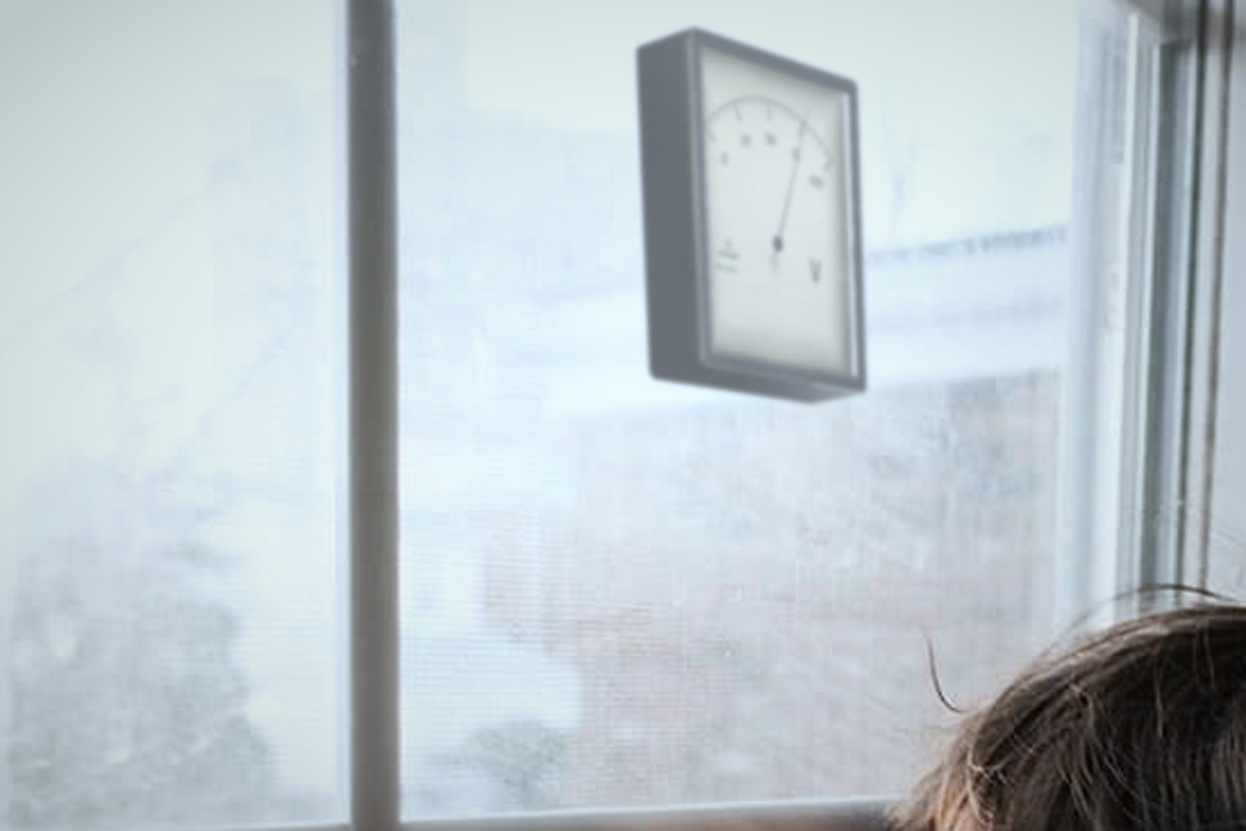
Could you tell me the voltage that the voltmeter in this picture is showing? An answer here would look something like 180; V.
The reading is 75; V
